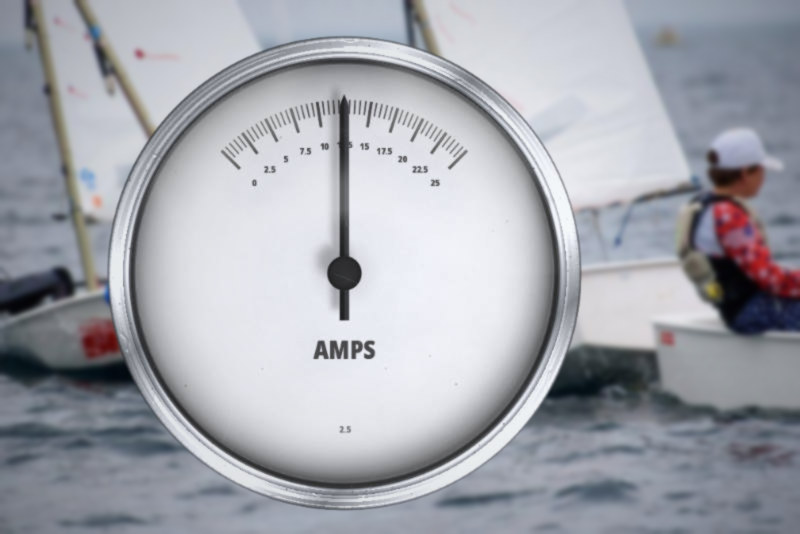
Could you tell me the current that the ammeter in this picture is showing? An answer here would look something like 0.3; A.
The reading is 12.5; A
